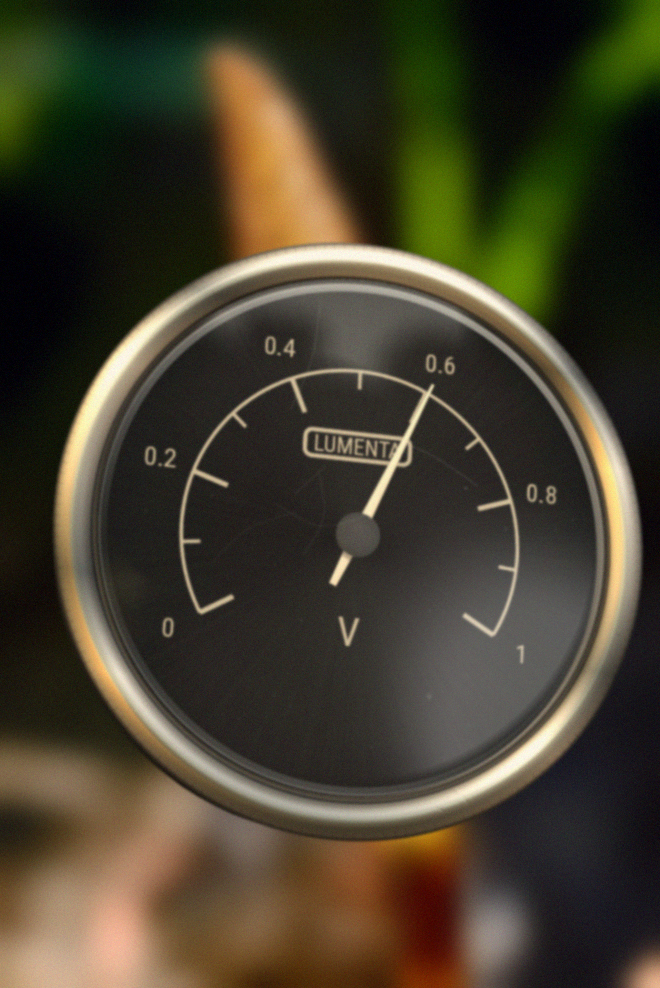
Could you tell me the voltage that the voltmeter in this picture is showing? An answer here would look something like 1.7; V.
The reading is 0.6; V
